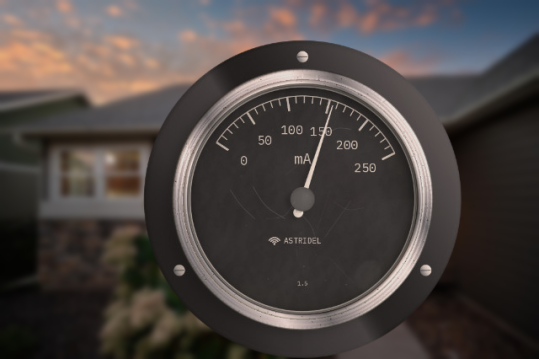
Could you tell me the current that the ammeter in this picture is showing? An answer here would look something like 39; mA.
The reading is 155; mA
